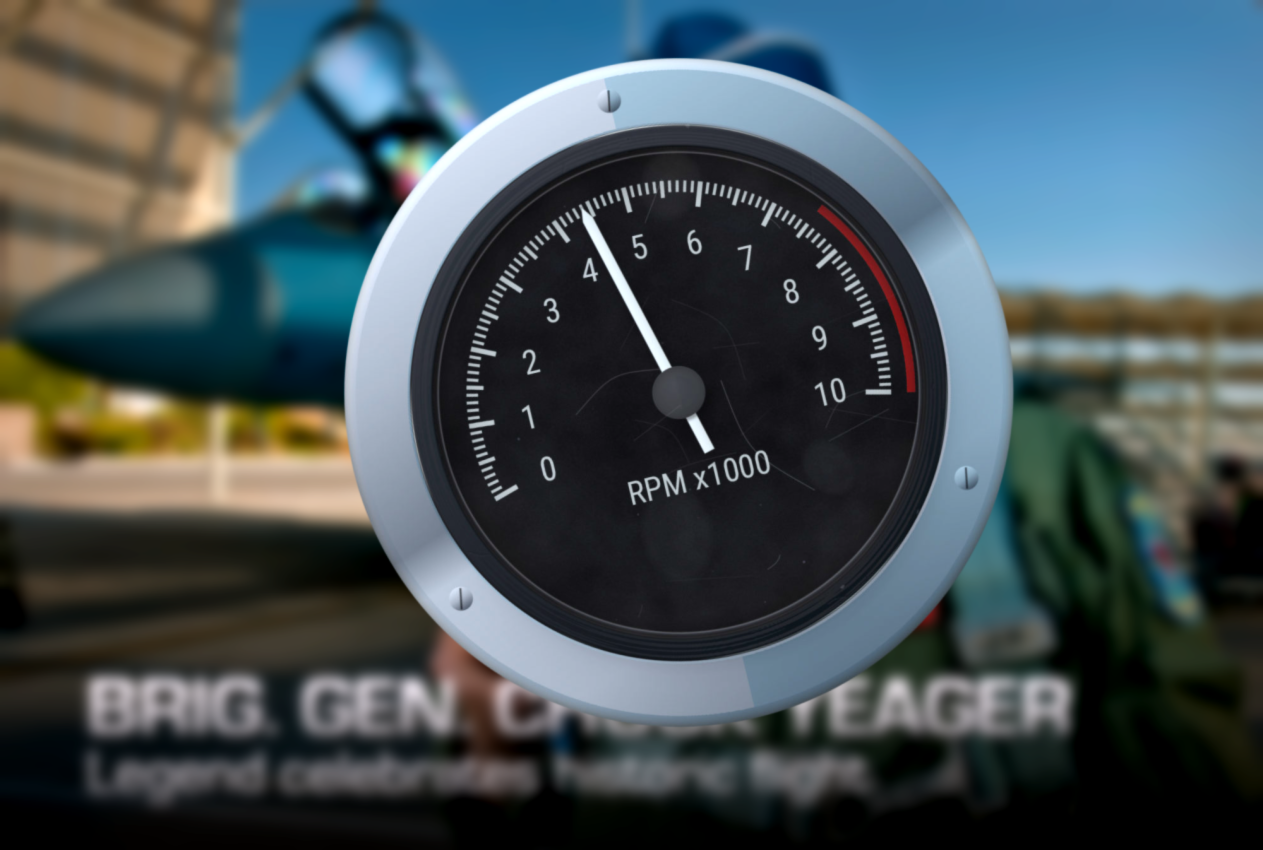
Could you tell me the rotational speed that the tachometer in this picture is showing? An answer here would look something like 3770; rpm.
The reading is 4400; rpm
